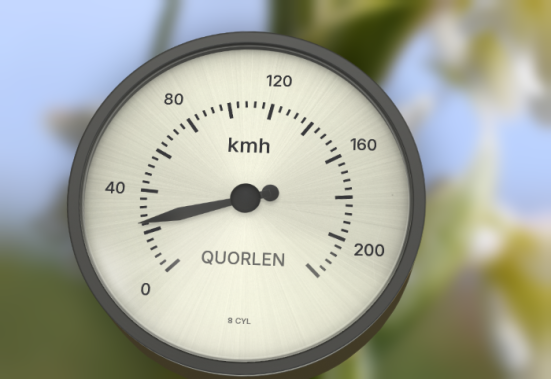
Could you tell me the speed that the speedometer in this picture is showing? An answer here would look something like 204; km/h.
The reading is 24; km/h
